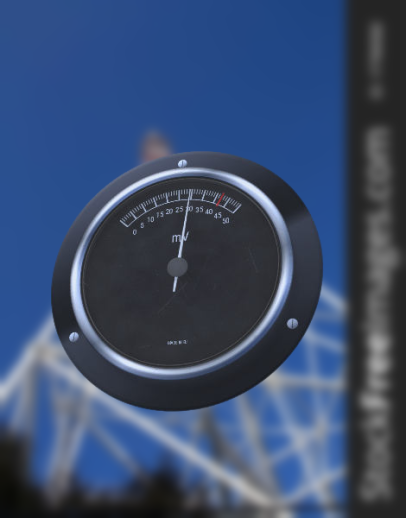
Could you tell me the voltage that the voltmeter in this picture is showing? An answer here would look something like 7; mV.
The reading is 30; mV
